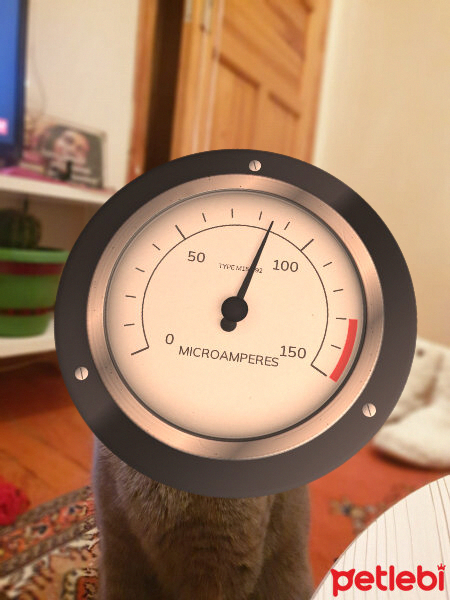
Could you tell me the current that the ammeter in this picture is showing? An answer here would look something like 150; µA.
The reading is 85; µA
